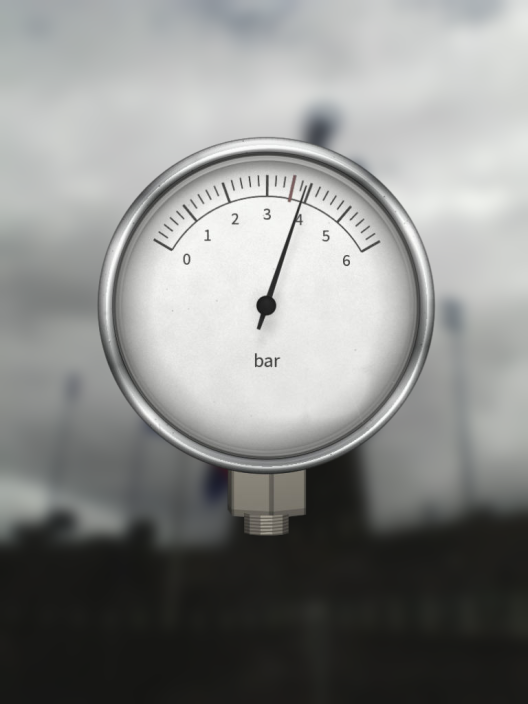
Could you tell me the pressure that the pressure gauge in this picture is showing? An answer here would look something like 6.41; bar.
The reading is 3.9; bar
